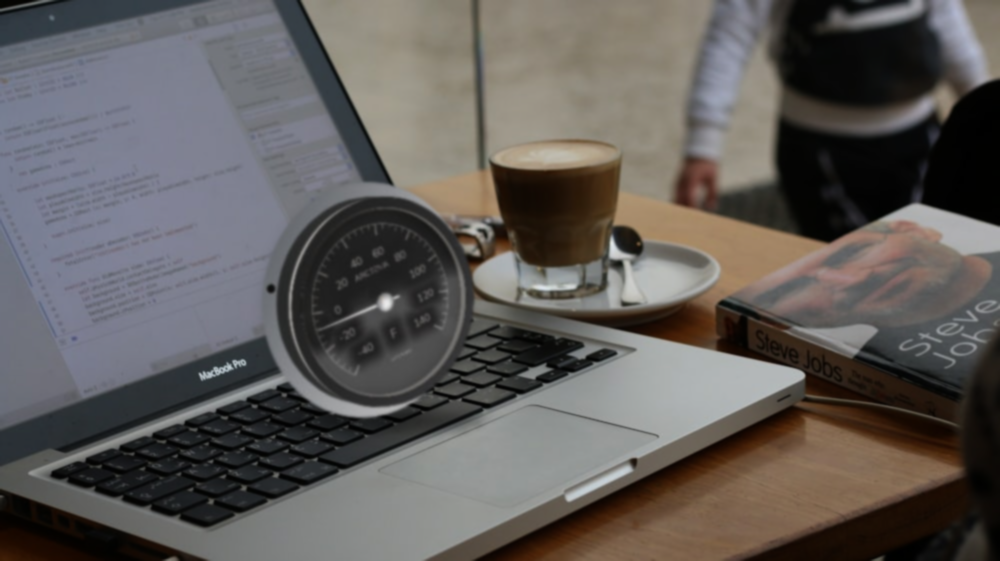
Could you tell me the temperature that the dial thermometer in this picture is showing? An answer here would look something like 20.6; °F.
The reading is -8; °F
